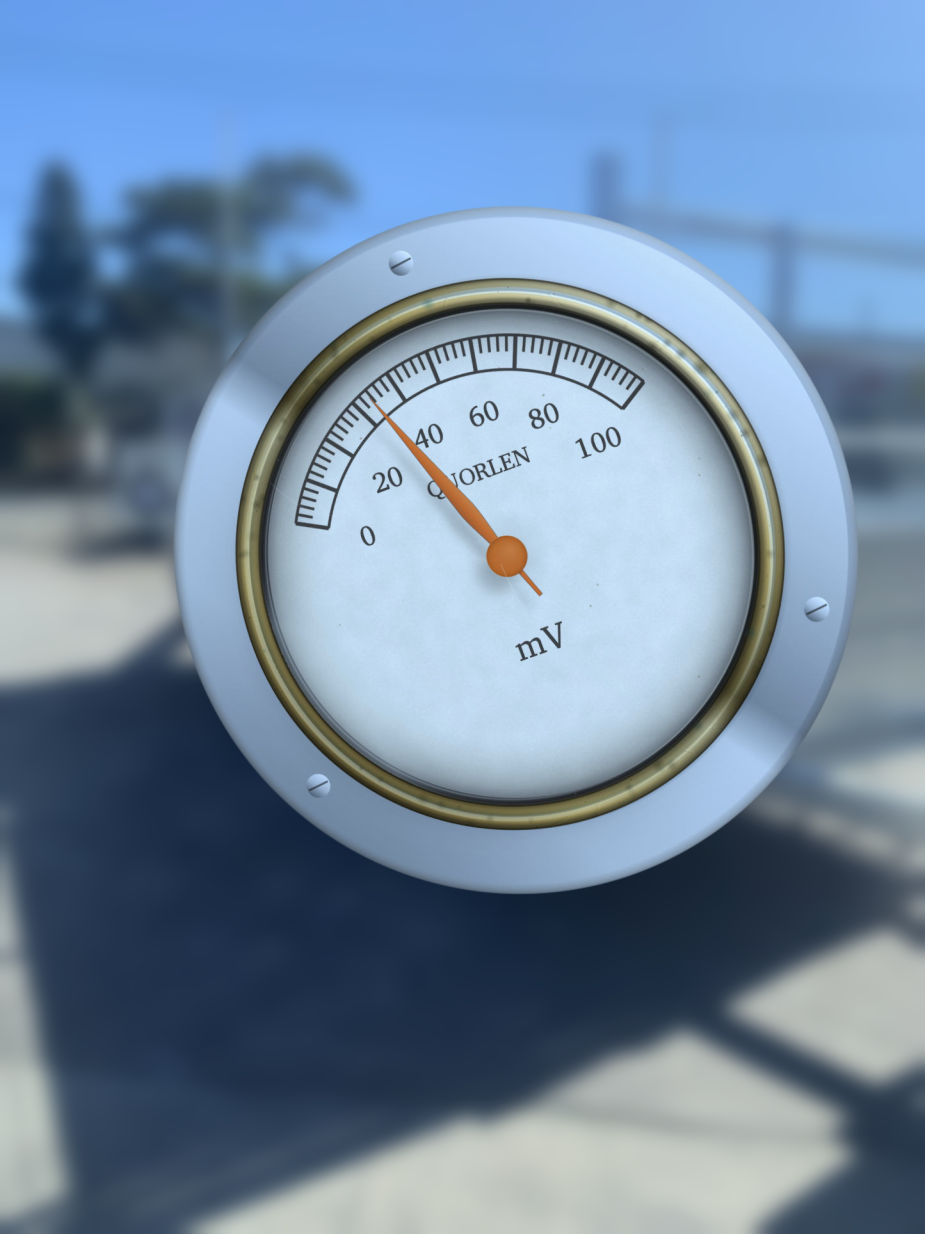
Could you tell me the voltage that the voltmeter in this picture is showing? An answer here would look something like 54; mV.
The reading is 34; mV
